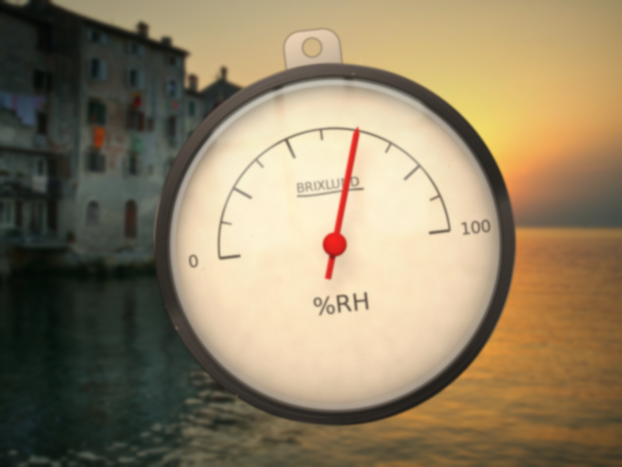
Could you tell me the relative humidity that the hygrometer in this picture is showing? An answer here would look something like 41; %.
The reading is 60; %
